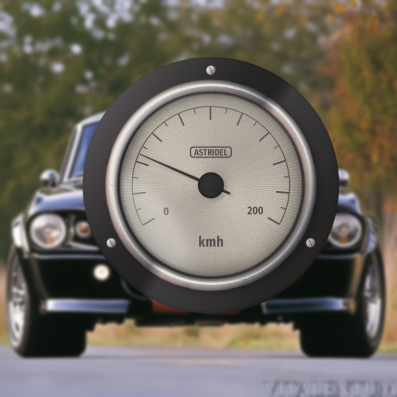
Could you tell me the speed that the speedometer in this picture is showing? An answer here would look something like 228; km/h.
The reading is 45; km/h
